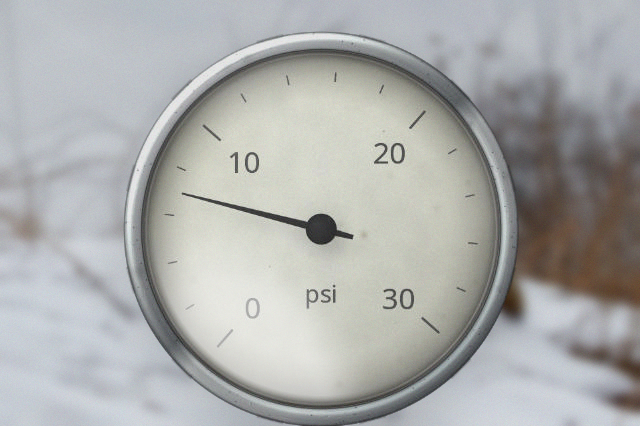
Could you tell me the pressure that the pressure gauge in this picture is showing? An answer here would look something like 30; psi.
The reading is 7; psi
